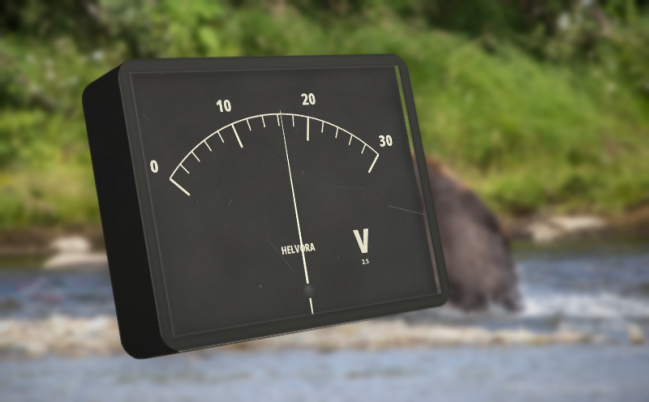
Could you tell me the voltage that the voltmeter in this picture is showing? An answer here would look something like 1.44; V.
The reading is 16; V
